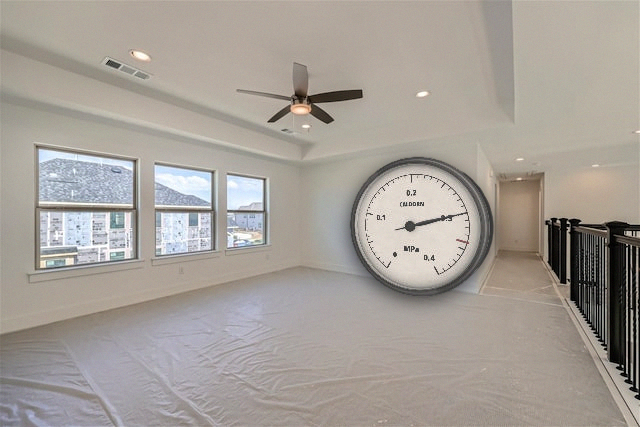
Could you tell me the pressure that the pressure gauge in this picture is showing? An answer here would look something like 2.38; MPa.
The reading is 0.3; MPa
